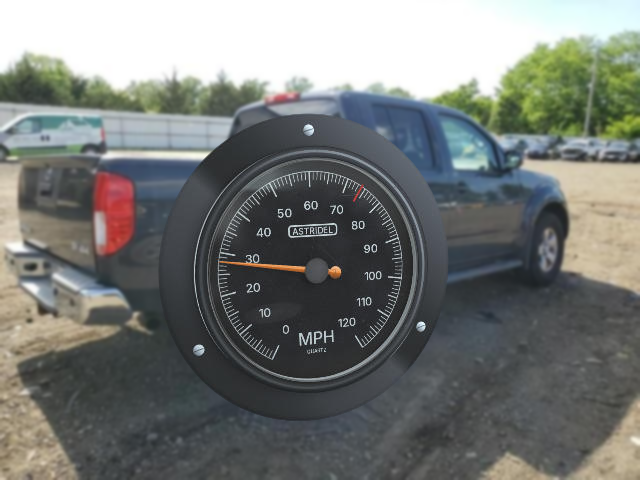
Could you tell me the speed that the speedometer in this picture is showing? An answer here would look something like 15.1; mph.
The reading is 28; mph
